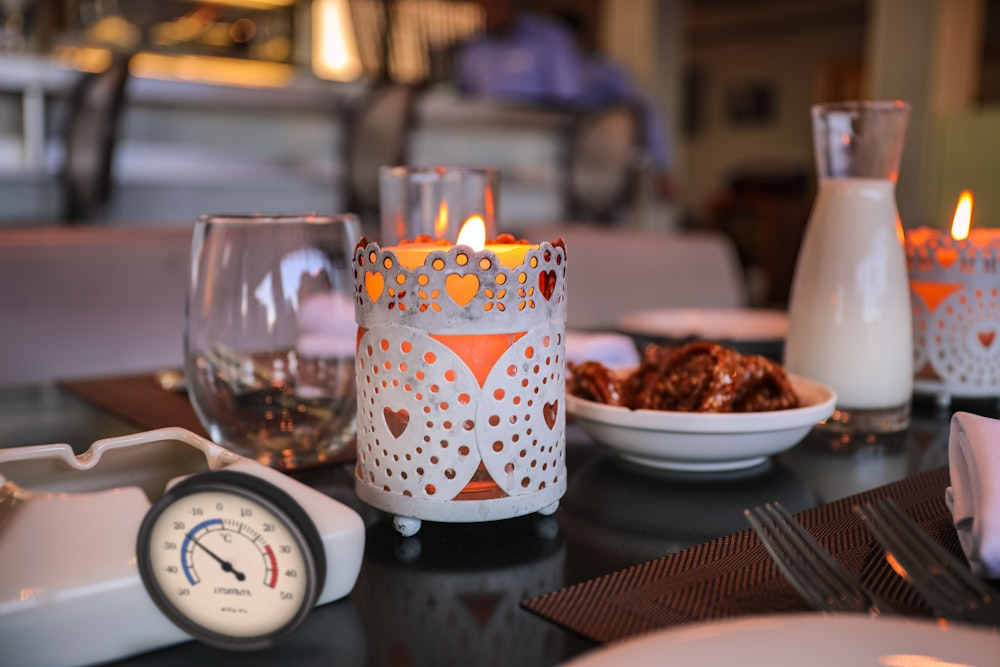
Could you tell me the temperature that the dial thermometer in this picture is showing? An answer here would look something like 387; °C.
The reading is -20; °C
